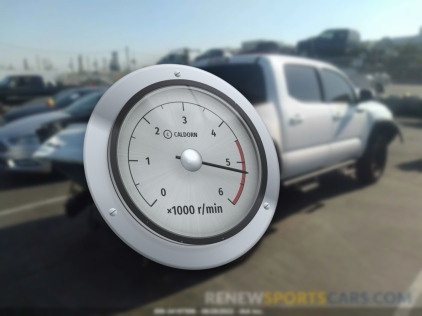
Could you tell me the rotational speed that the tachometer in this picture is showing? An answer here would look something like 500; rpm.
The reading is 5250; rpm
